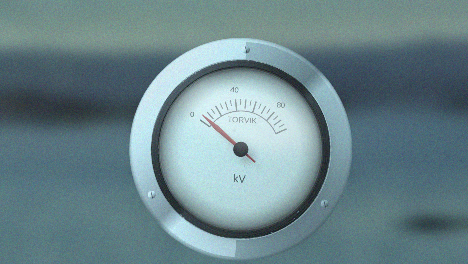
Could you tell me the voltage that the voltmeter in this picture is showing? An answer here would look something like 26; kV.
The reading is 5; kV
